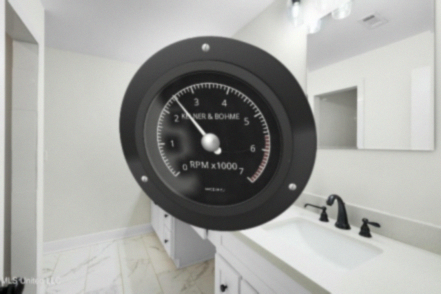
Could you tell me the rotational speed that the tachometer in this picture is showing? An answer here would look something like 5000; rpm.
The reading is 2500; rpm
